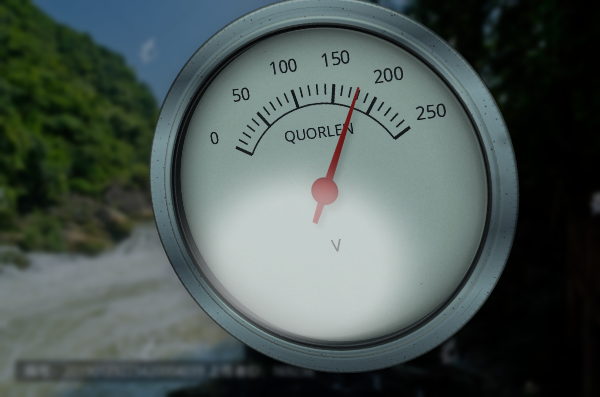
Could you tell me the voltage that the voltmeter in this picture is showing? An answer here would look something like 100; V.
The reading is 180; V
